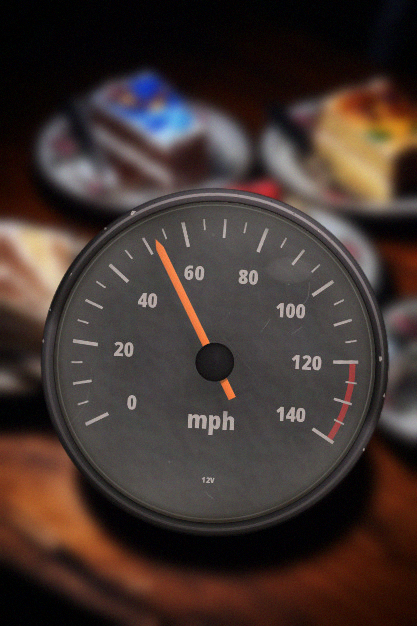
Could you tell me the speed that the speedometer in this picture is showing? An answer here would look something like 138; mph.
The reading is 52.5; mph
